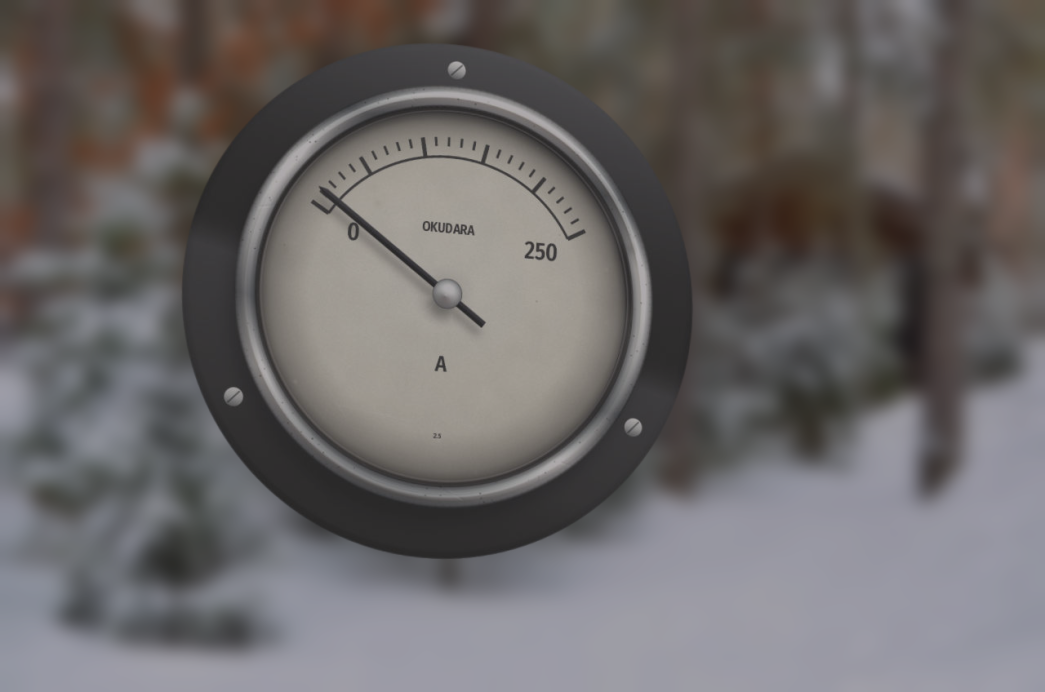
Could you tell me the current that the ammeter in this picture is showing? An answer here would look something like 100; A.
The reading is 10; A
